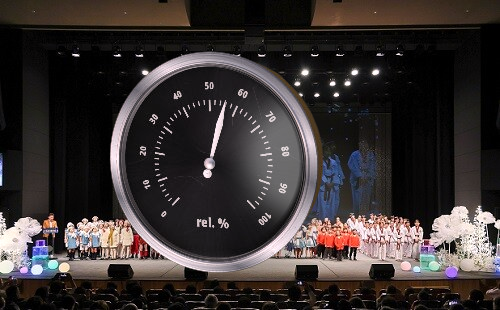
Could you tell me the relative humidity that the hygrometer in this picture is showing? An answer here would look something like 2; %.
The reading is 56; %
